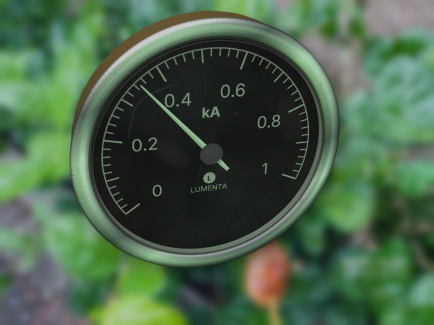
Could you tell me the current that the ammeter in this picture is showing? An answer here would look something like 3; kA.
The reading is 0.35; kA
